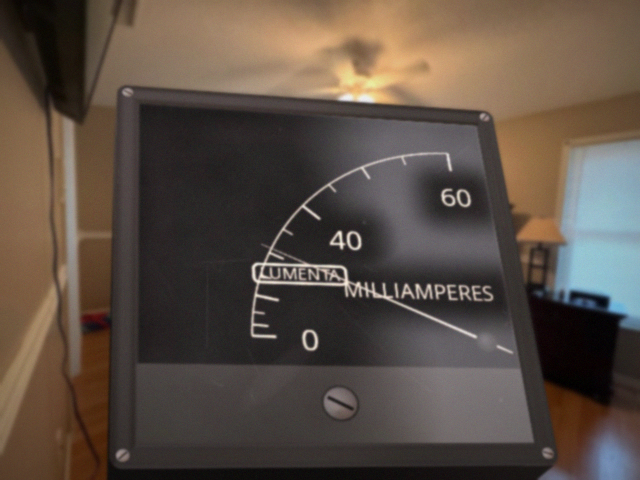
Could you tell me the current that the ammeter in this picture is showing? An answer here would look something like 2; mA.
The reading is 30; mA
